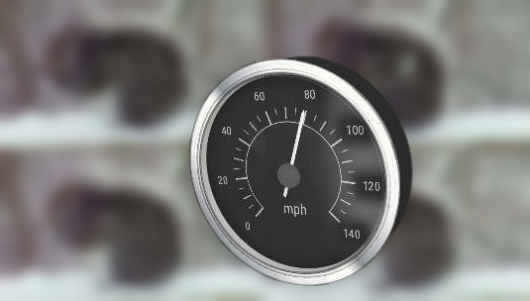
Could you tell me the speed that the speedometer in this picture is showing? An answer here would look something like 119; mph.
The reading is 80; mph
